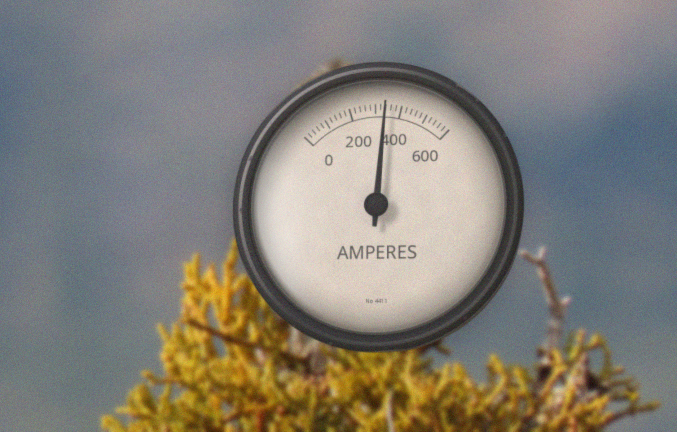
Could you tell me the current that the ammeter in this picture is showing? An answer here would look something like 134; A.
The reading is 340; A
